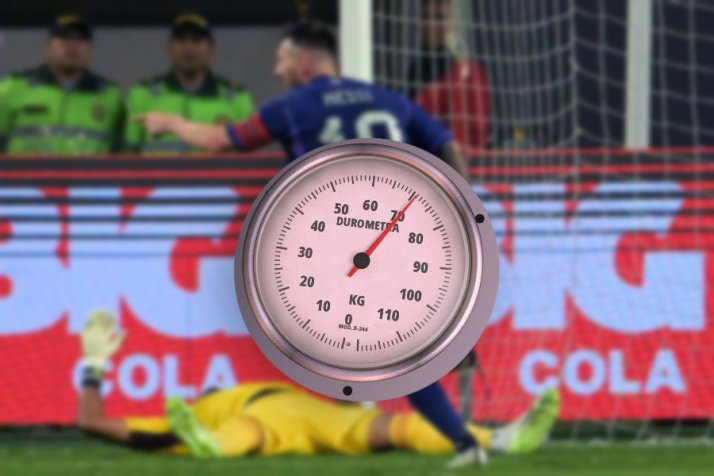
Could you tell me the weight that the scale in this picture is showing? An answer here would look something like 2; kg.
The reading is 71; kg
